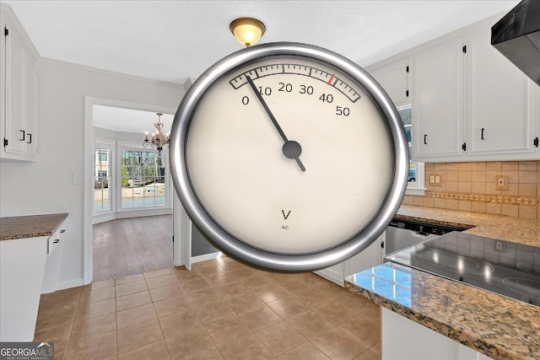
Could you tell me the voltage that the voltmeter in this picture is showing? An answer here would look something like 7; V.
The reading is 6; V
